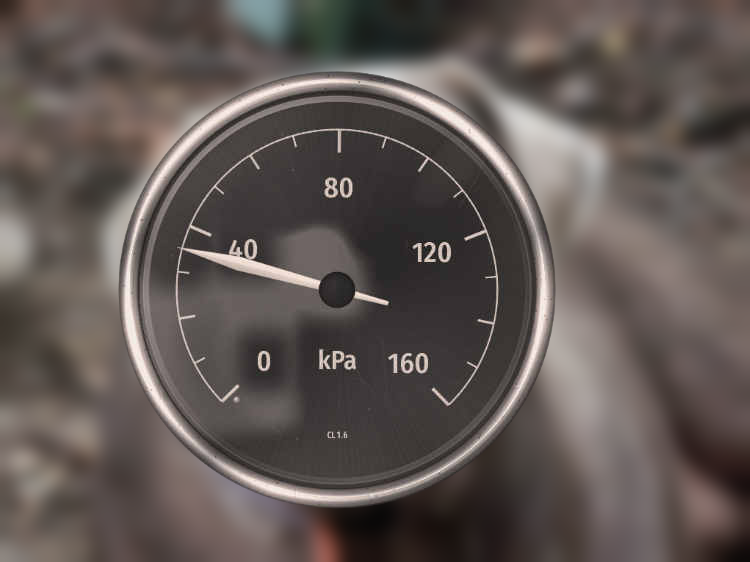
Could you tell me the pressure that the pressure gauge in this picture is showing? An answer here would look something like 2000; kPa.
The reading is 35; kPa
